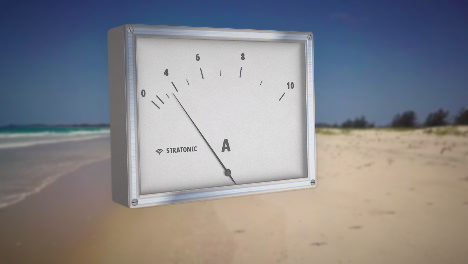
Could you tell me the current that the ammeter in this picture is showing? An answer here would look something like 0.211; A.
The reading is 3.5; A
